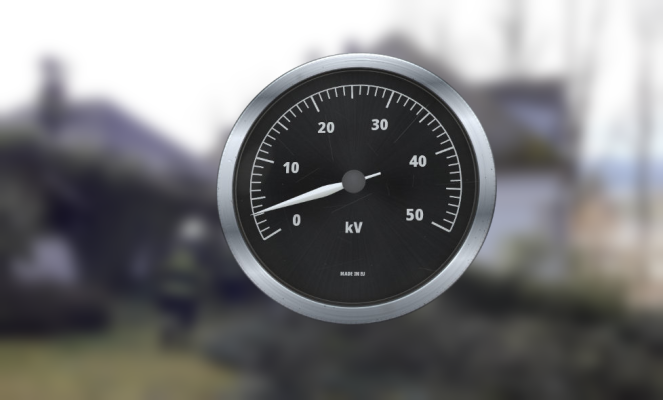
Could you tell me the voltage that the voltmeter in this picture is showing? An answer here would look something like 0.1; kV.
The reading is 3; kV
